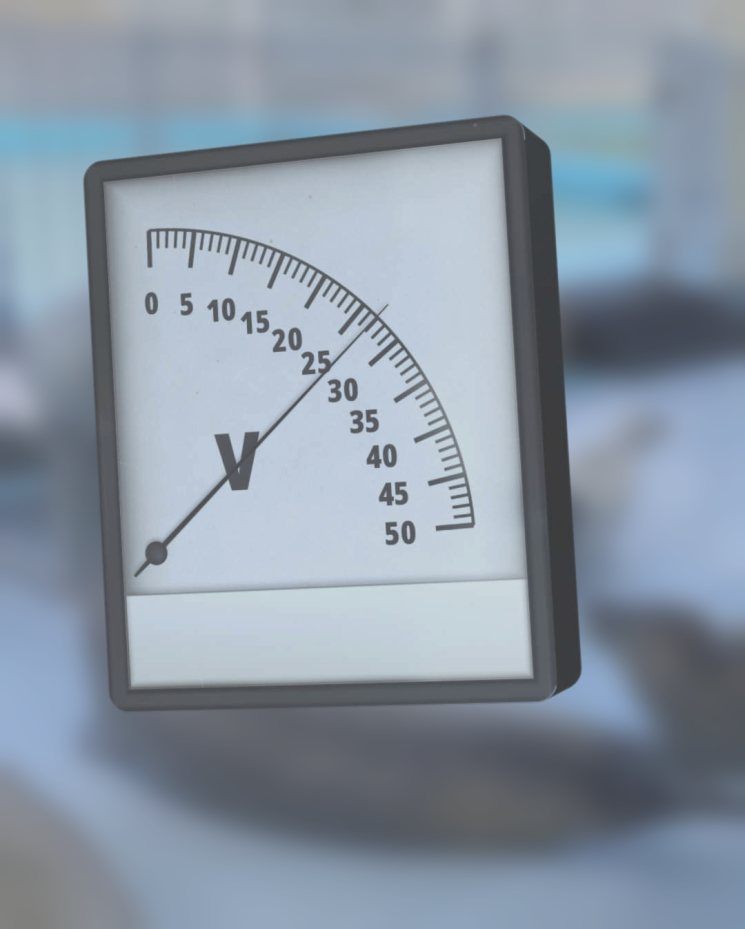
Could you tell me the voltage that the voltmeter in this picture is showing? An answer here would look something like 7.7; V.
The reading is 27; V
